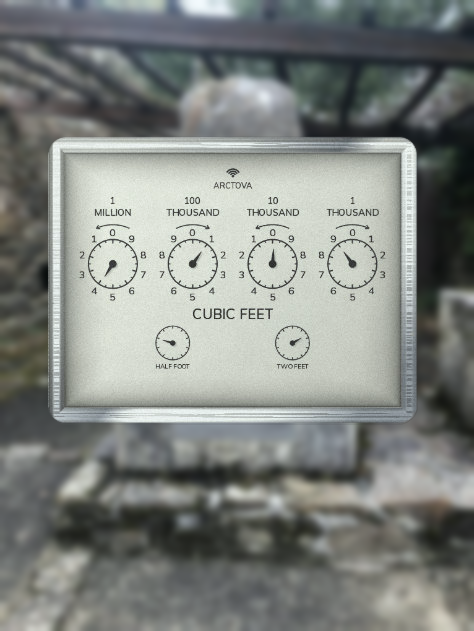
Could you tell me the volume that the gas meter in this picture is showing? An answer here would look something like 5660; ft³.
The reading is 409900; ft³
